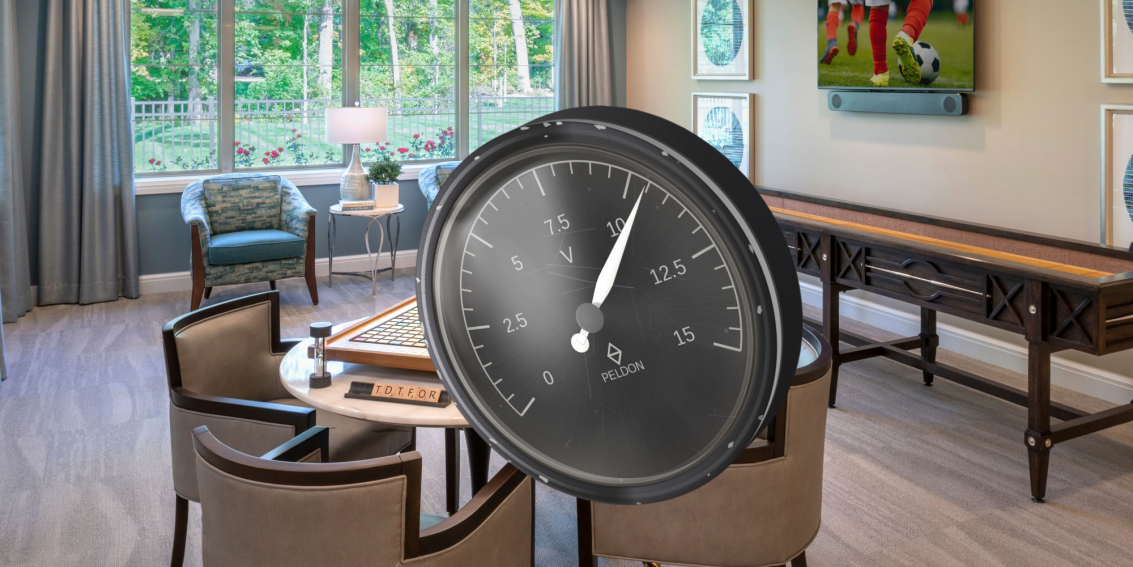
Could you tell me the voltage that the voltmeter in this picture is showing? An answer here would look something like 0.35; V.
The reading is 10.5; V
